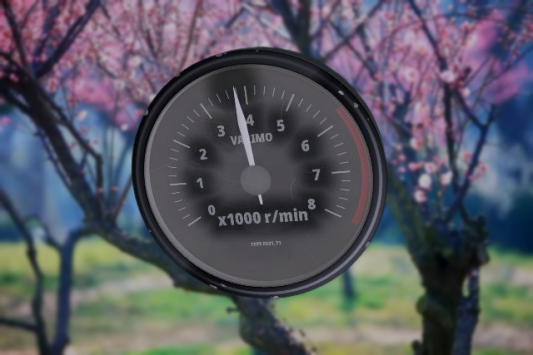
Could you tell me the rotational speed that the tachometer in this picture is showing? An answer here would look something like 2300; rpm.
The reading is 3800; rpm
